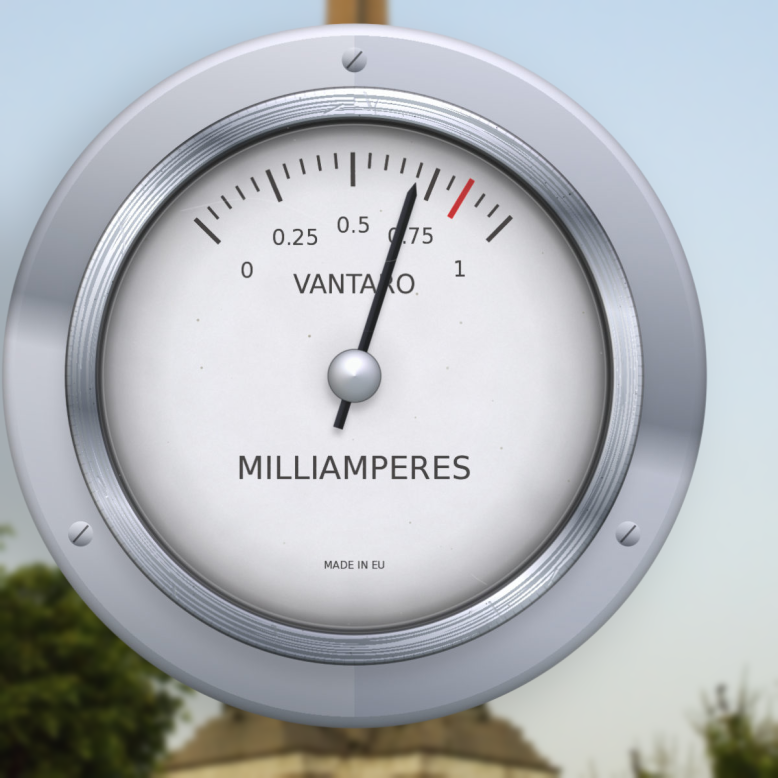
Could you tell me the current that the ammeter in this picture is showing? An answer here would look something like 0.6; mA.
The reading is 0.7; mA
